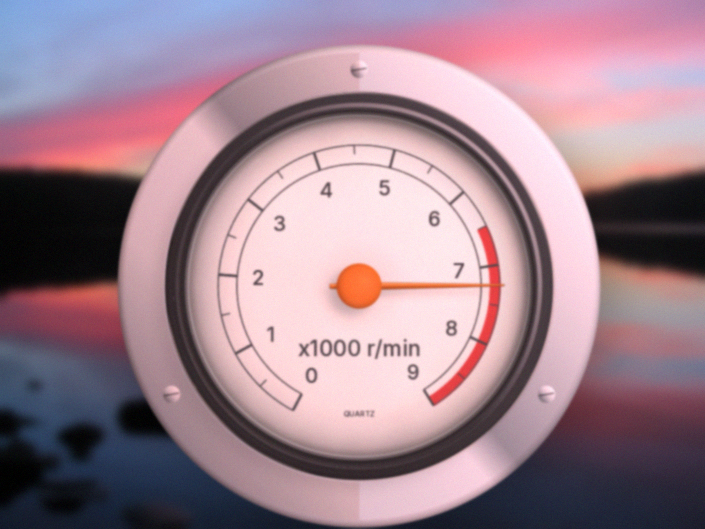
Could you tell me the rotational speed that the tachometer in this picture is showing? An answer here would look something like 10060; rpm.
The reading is 7250; rpm
